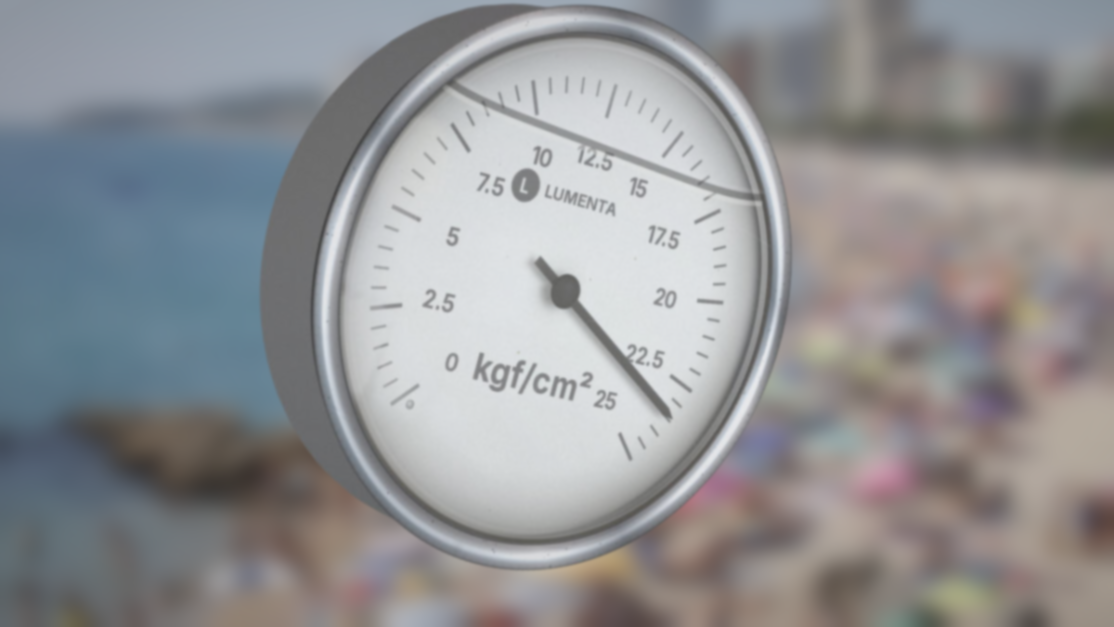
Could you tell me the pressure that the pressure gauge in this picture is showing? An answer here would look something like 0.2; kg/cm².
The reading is 23.5; kg/cm²
